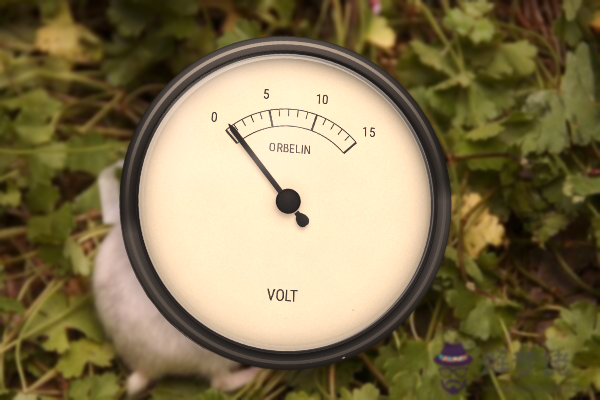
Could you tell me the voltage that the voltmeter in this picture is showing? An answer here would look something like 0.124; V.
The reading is 0.5; V
